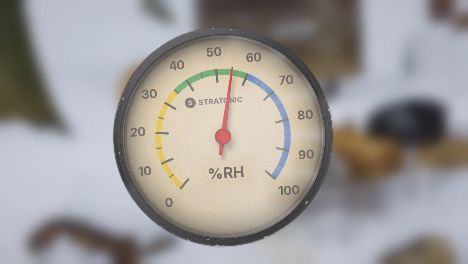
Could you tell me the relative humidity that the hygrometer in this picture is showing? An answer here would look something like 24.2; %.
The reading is 55; %
